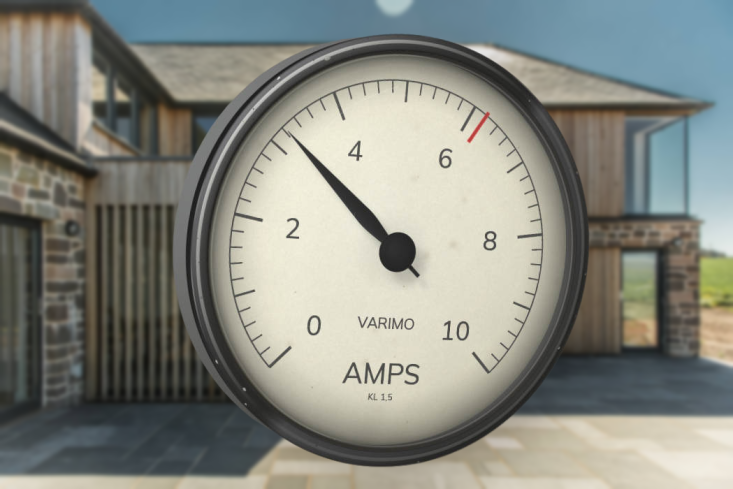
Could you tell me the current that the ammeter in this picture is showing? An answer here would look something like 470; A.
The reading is 3.2; A
